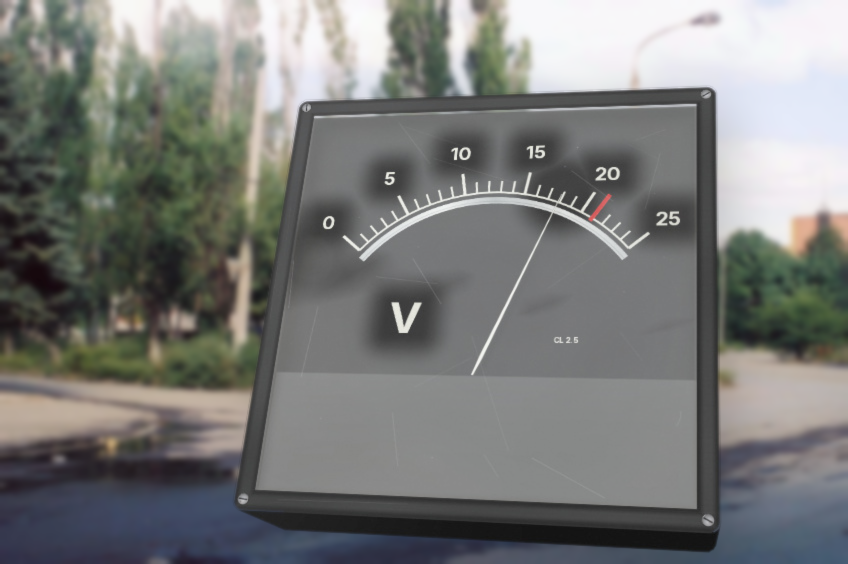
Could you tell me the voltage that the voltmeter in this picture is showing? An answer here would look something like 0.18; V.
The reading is 18; V
